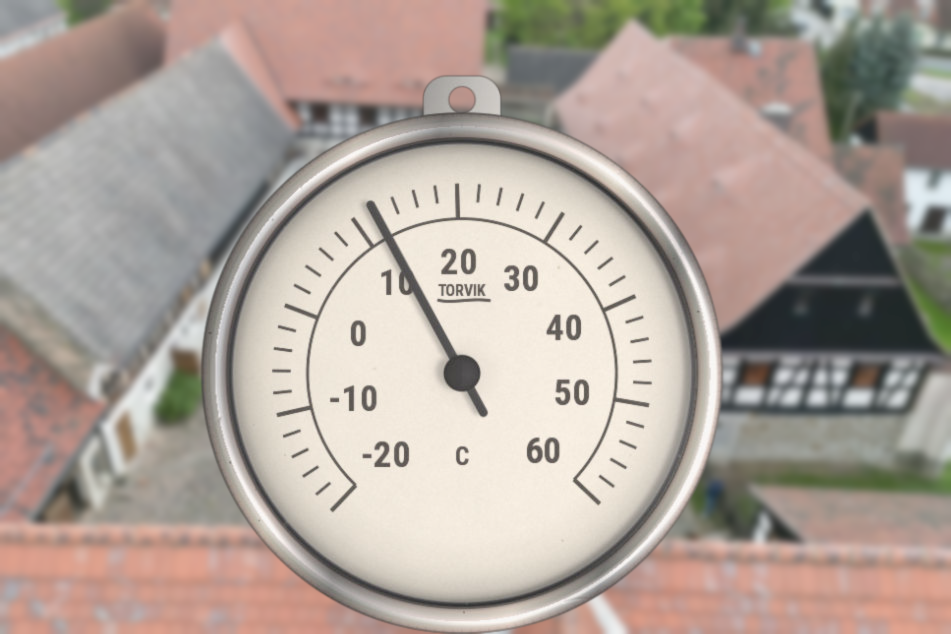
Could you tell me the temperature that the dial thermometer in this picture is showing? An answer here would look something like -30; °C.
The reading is 12; °C
